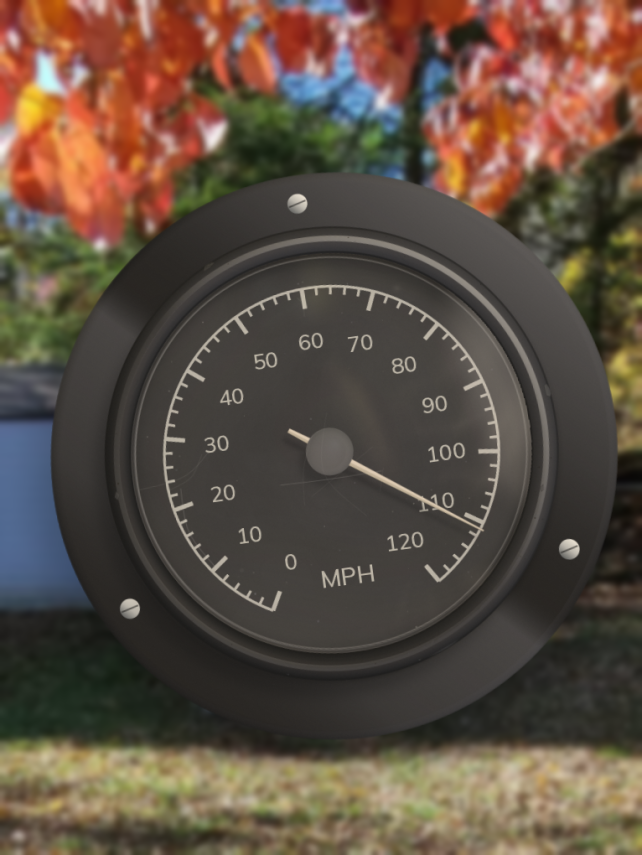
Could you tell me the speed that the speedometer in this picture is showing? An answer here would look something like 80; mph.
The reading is 111; mph
